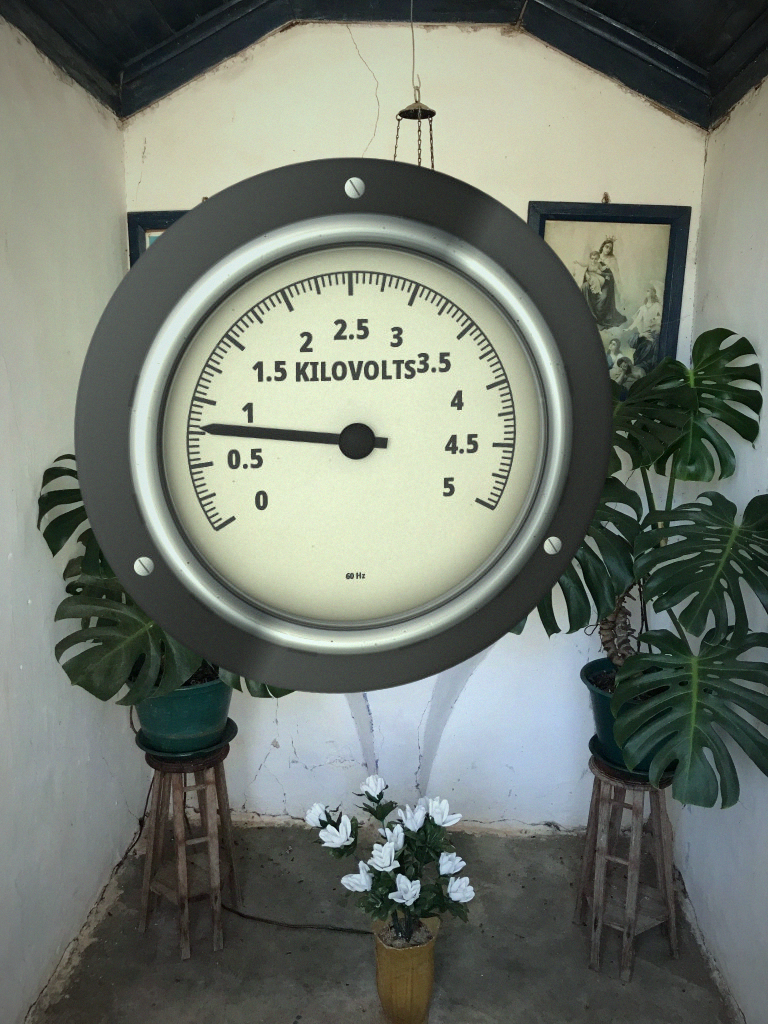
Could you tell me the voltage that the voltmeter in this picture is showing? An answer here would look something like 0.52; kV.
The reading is 0.8; kV
